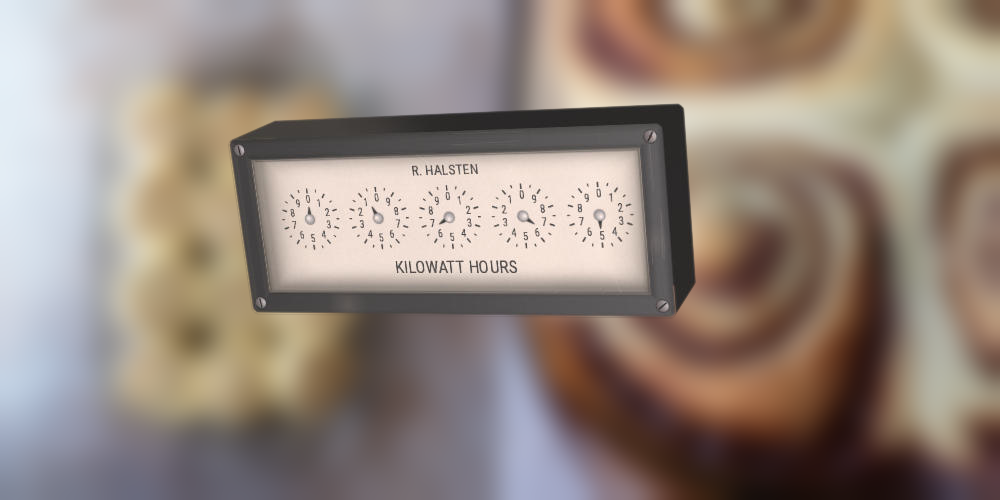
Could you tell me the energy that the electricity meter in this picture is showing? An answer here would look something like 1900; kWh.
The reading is 665; kWh
